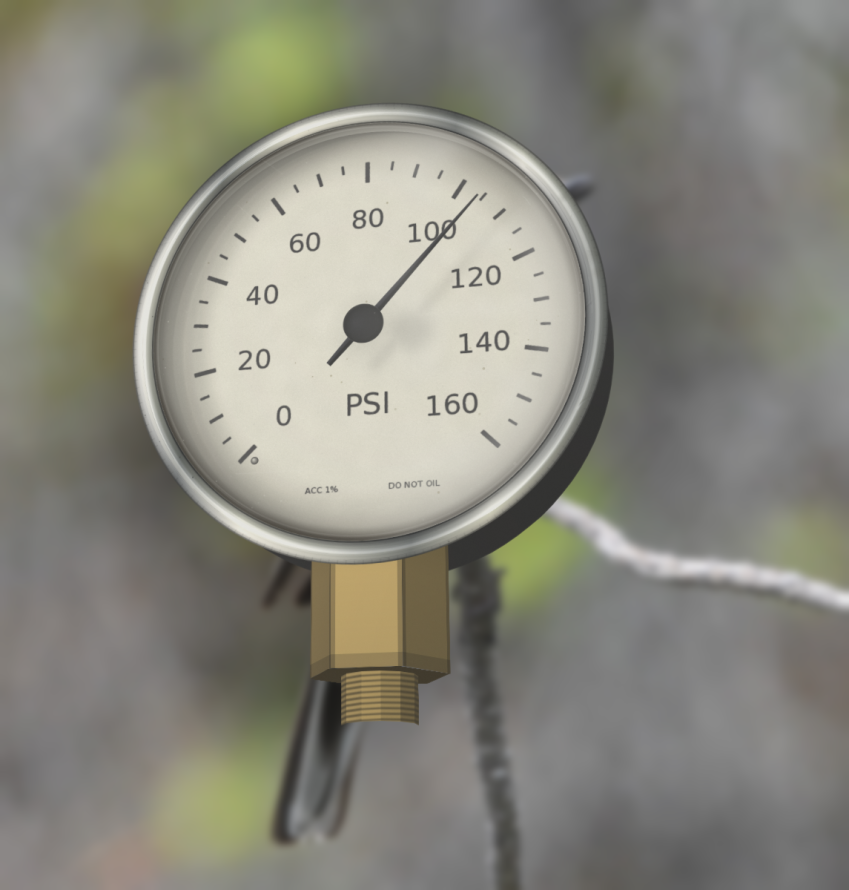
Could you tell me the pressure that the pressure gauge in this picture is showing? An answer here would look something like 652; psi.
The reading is 105; psi
